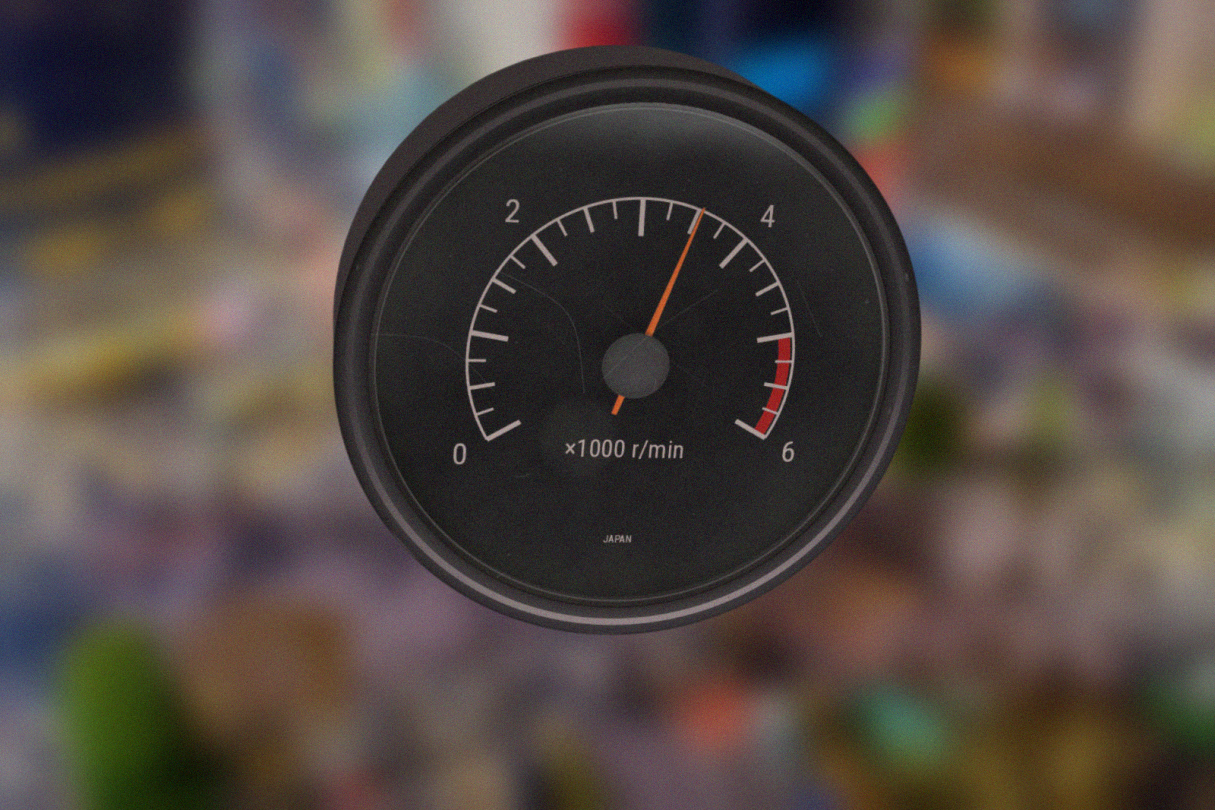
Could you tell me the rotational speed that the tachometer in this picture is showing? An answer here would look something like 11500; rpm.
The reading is 3500; rpm
